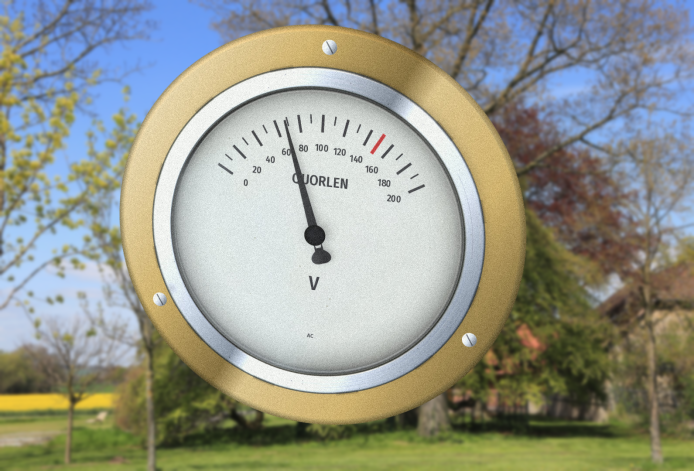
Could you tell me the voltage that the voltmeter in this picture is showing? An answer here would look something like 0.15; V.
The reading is 70; V
